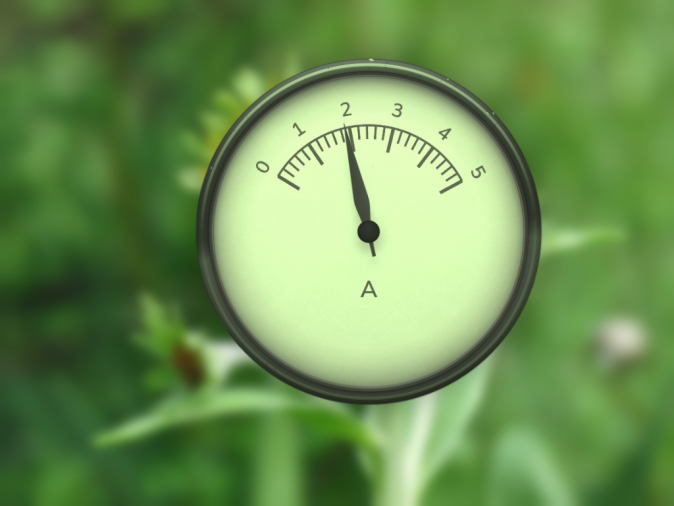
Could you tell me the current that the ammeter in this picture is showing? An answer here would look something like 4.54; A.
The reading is 1.9; A
